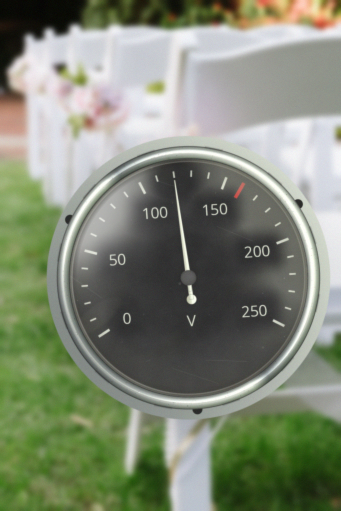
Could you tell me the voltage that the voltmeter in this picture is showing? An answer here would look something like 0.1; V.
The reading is 120; V
